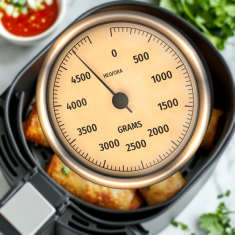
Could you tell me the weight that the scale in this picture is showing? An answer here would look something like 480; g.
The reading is 4750; g
